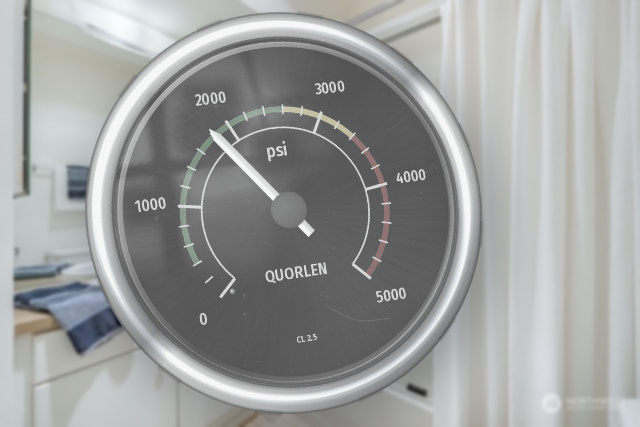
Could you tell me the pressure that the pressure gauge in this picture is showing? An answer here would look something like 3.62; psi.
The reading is 1800; psi
